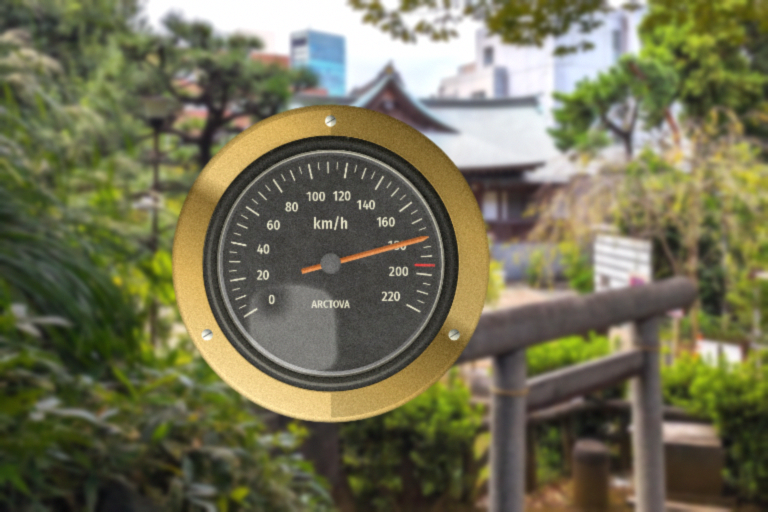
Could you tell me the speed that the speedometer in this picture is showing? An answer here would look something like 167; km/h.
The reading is 180; km/h
